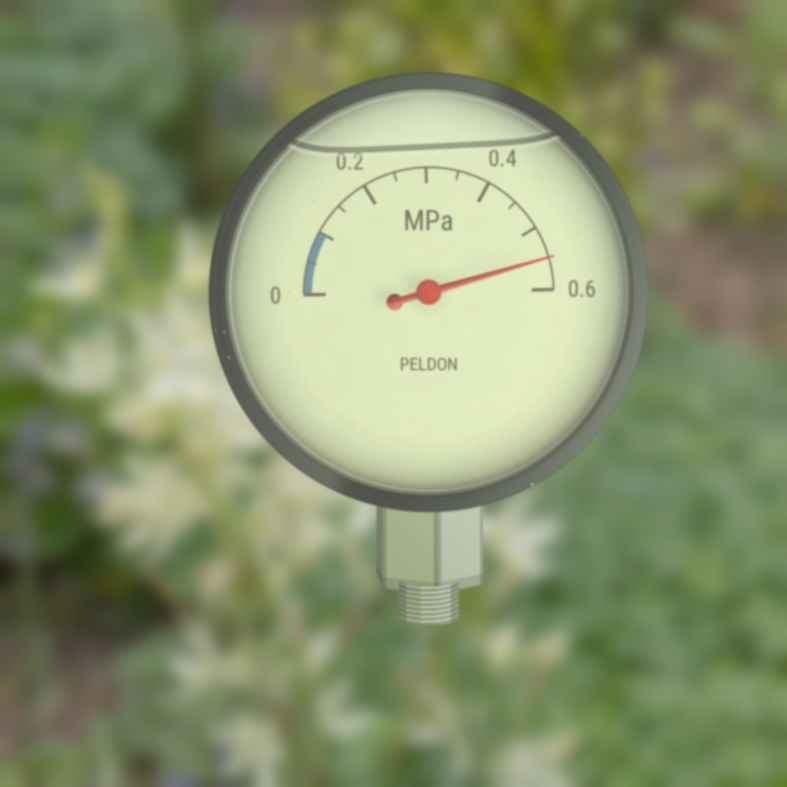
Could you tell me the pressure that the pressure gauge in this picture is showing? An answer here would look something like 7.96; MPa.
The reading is 0.55; MPa
